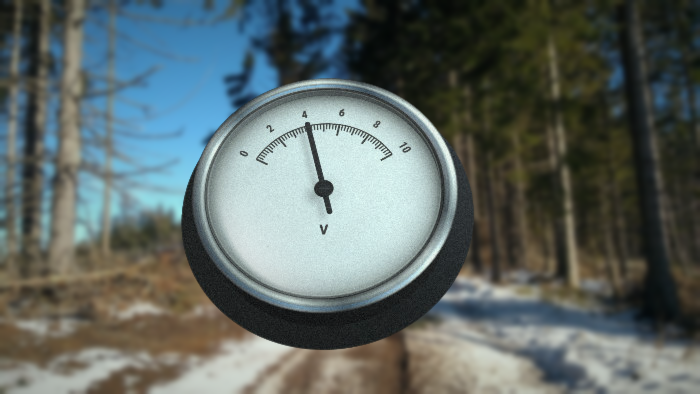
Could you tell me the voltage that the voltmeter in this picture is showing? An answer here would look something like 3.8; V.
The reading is 4; V
